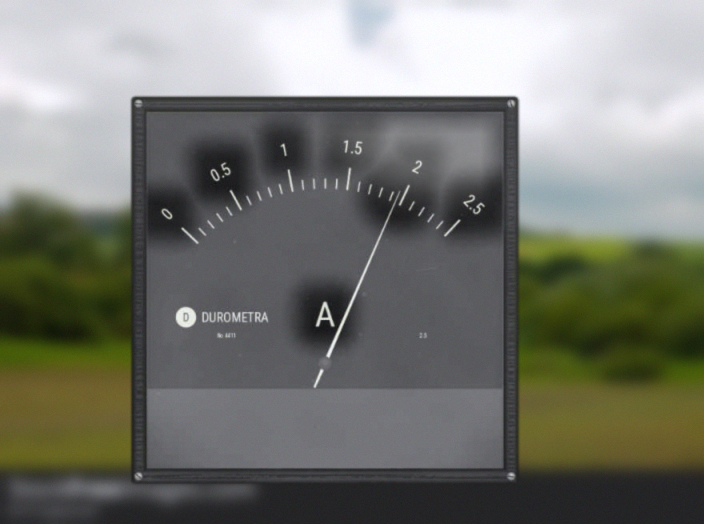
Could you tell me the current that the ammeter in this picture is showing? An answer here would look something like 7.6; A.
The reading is 1.95; A
